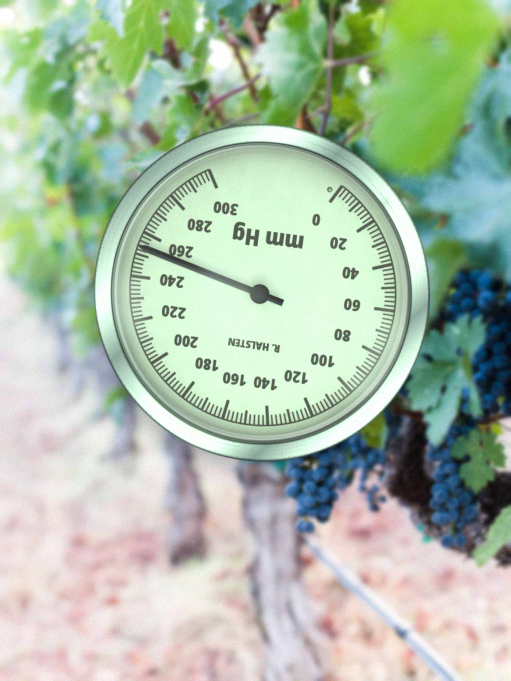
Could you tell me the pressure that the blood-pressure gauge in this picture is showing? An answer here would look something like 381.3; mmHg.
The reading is 254; mmHg
